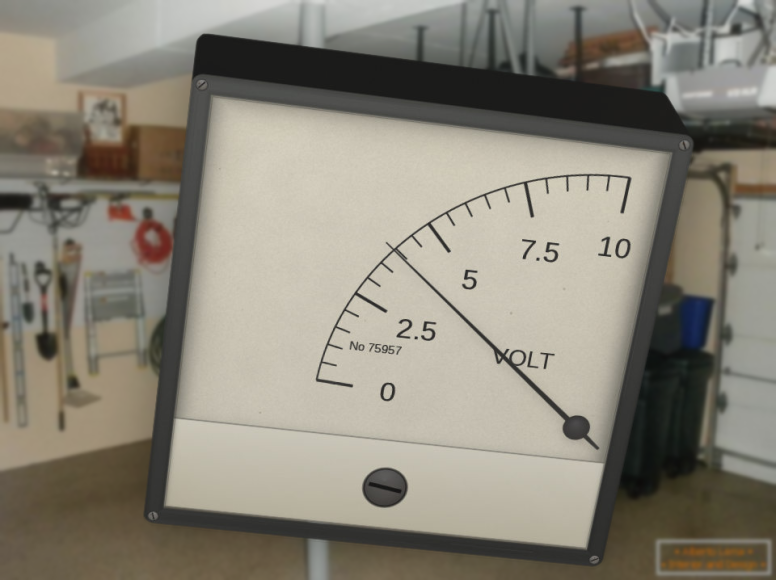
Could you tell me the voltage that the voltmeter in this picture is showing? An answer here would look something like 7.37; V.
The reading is 4; V
